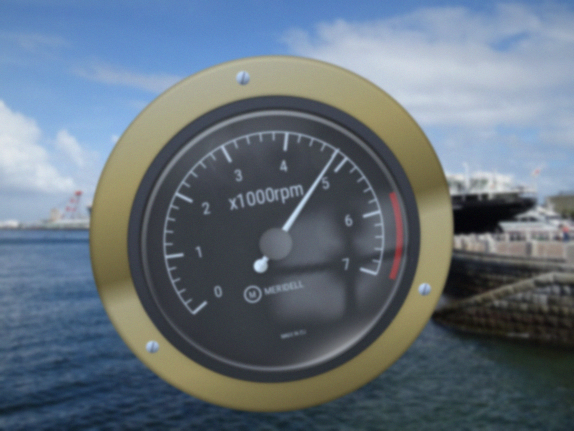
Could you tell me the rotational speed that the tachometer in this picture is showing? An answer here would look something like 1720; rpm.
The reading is 4800; rpm
